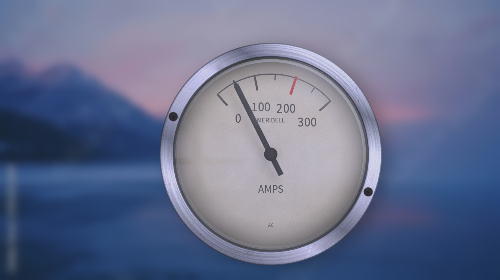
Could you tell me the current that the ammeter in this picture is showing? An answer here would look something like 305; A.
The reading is 50; A
